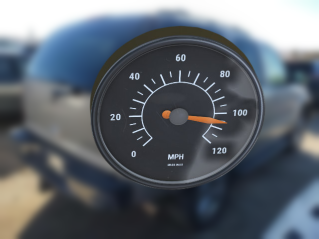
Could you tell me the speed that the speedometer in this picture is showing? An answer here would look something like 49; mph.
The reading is 105; mph
